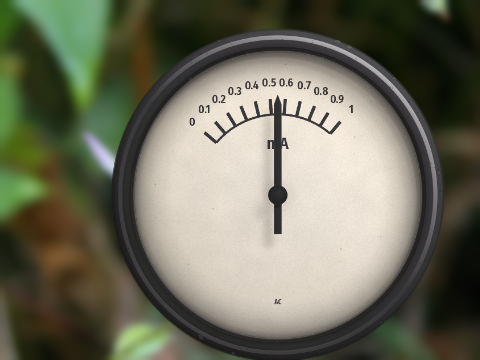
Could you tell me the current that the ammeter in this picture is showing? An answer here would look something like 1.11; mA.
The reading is 0.55; mA
